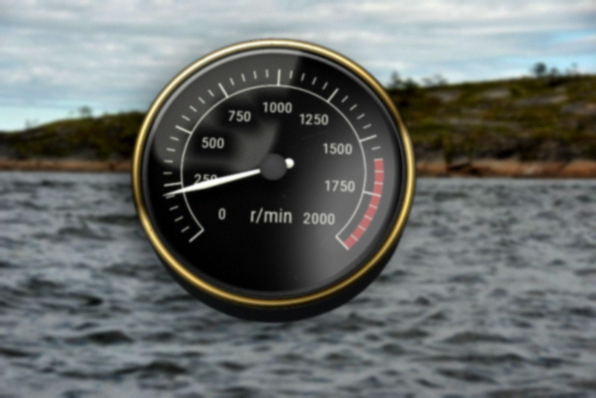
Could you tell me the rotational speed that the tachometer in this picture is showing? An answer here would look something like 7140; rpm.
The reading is 200; rpm
